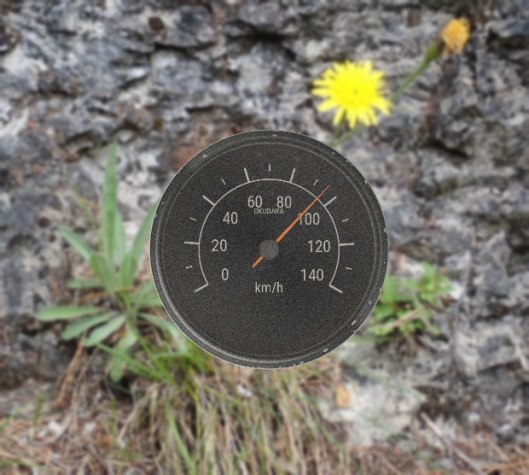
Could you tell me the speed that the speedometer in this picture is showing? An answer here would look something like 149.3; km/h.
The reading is 95; km/h
